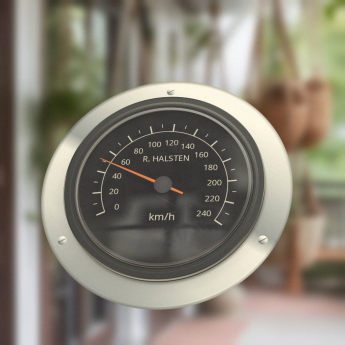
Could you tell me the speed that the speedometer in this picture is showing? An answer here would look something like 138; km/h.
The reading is 50; km/h
